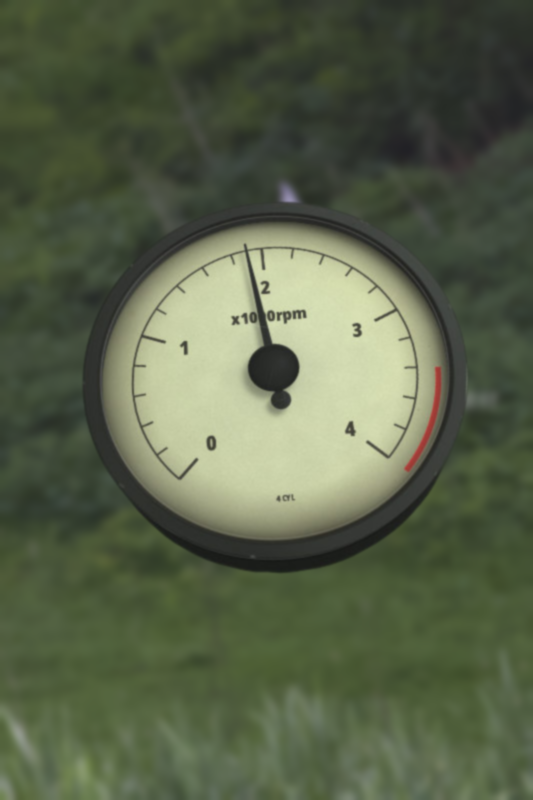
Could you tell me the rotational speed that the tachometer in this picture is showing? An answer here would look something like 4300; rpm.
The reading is 1900; rpm
